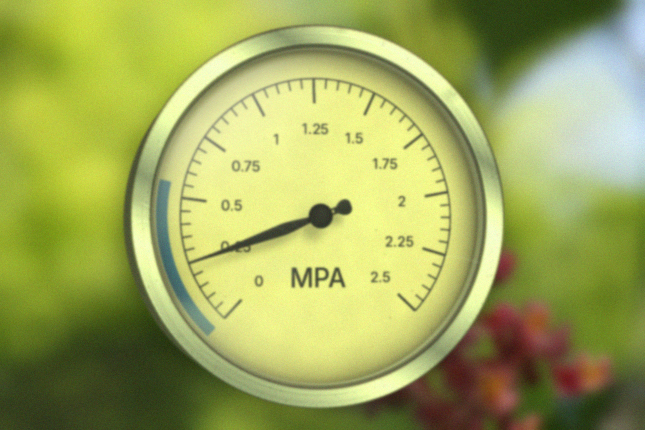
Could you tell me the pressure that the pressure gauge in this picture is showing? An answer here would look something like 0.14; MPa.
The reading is 0.25; MPa
